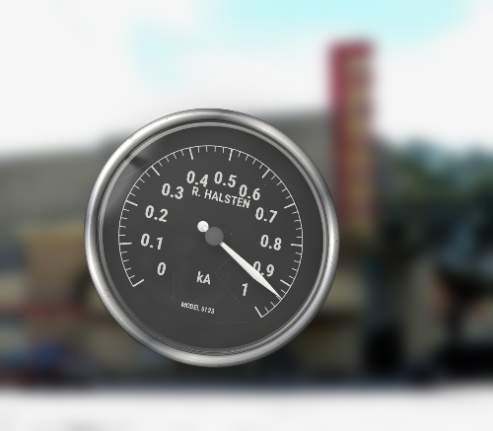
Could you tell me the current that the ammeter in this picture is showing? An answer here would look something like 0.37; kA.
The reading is 0.94; kA
